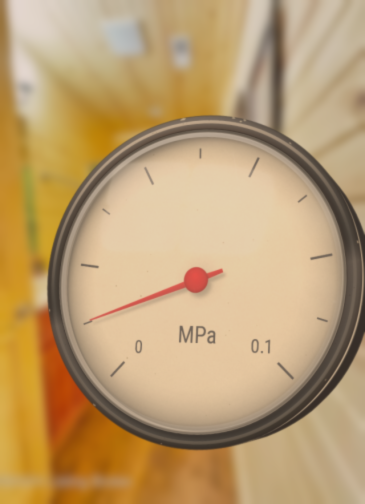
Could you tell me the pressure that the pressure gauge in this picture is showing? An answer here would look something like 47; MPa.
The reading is 0.01; MPa
